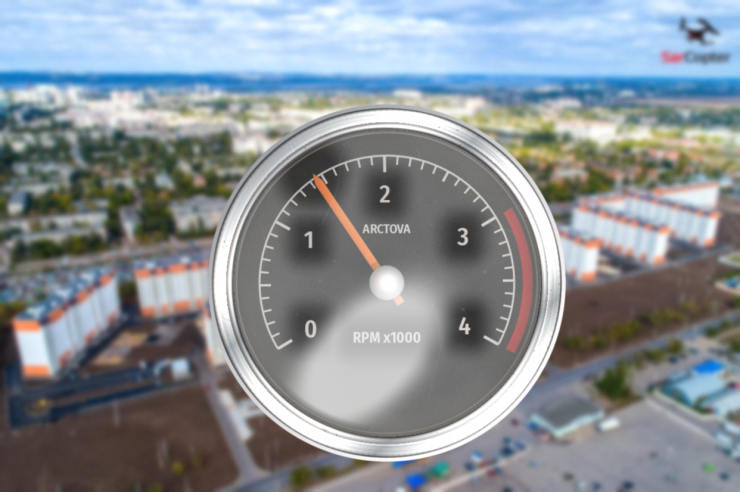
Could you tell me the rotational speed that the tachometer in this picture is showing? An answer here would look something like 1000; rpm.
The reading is 1450; rpm
